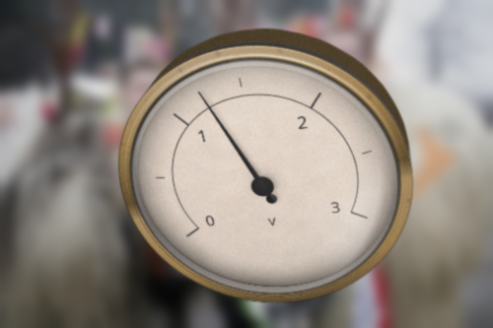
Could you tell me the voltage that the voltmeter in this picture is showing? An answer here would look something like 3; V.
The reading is 1.25; V
